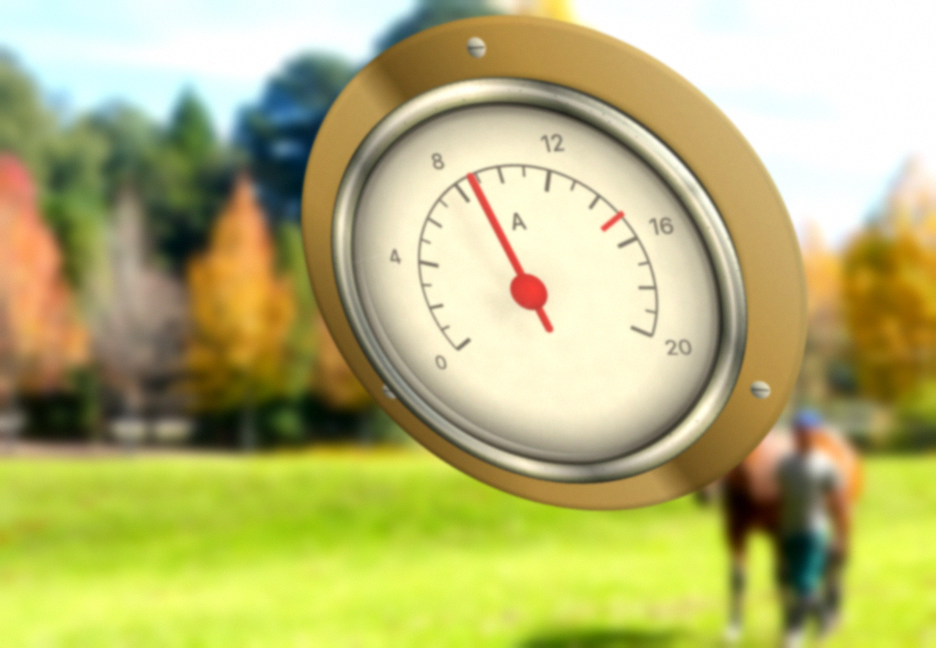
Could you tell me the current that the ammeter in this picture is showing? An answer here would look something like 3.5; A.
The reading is 9; A
